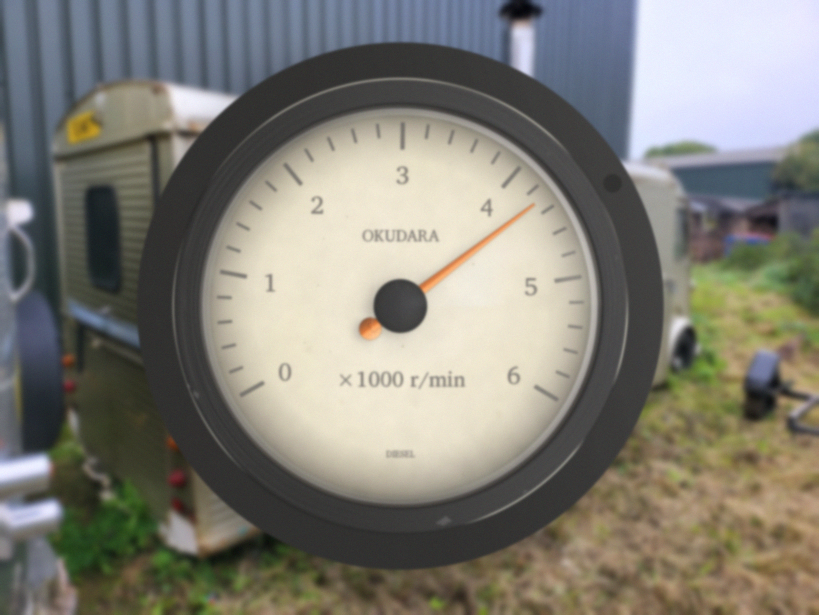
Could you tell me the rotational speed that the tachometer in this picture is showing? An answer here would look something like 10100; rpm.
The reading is 4300; rpm
